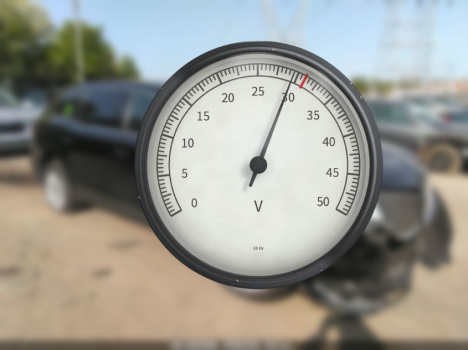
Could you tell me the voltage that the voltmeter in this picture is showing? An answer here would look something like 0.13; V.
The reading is 29.5; V
